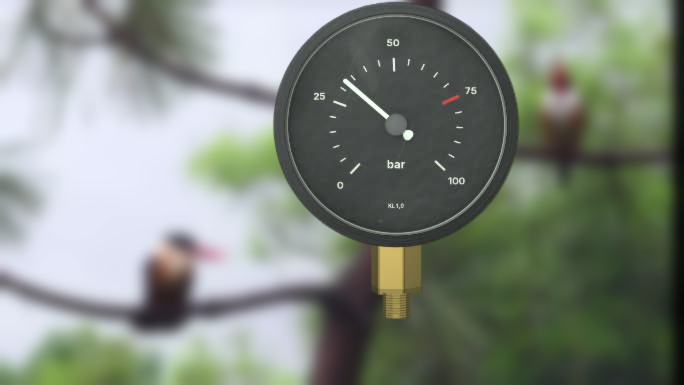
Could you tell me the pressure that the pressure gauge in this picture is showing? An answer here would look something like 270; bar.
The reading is 32.5; bar
